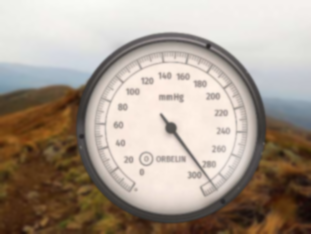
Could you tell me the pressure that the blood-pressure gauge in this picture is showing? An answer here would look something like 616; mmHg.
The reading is 290; mmHg
